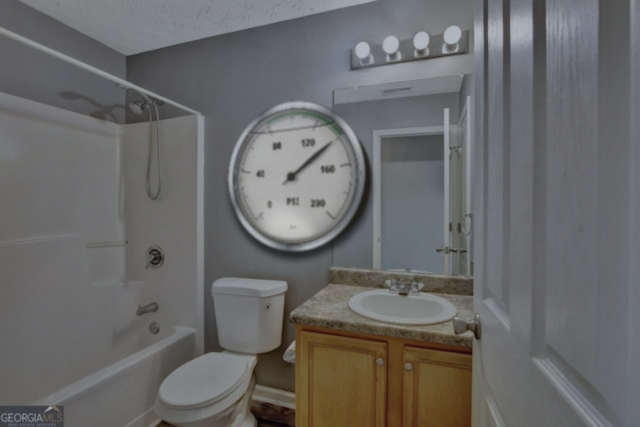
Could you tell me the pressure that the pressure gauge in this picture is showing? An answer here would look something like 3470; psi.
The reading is 140; psi
